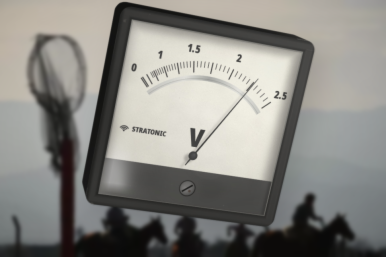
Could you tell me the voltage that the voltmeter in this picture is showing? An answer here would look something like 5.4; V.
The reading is 2.25; V
